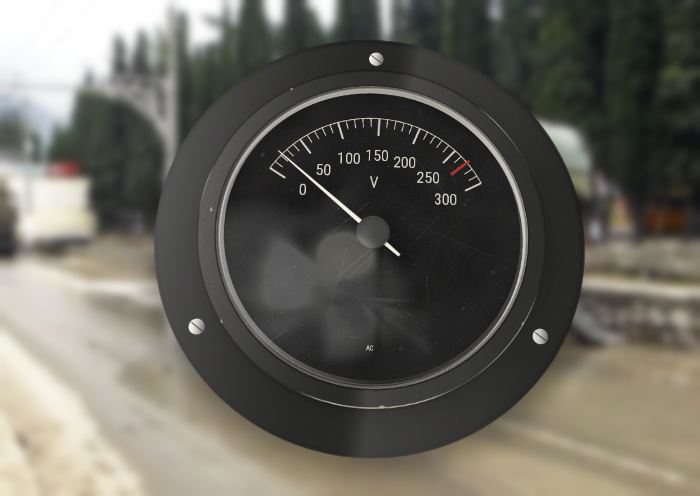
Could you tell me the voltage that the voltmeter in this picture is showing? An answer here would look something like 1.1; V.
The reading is 20; V
